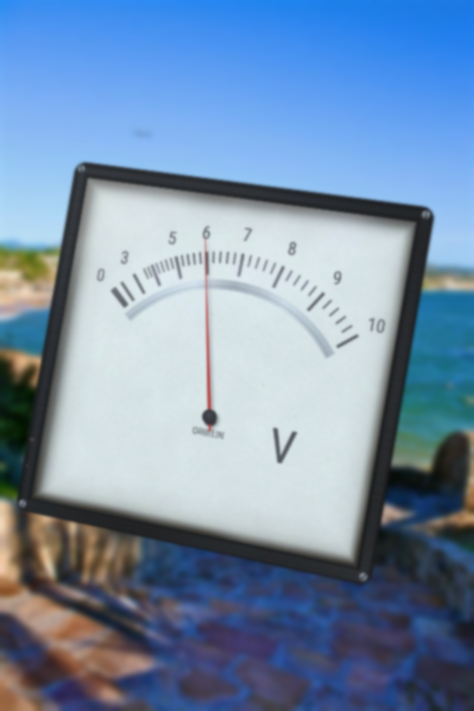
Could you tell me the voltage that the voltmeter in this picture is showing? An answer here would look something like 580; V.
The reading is 6; V
